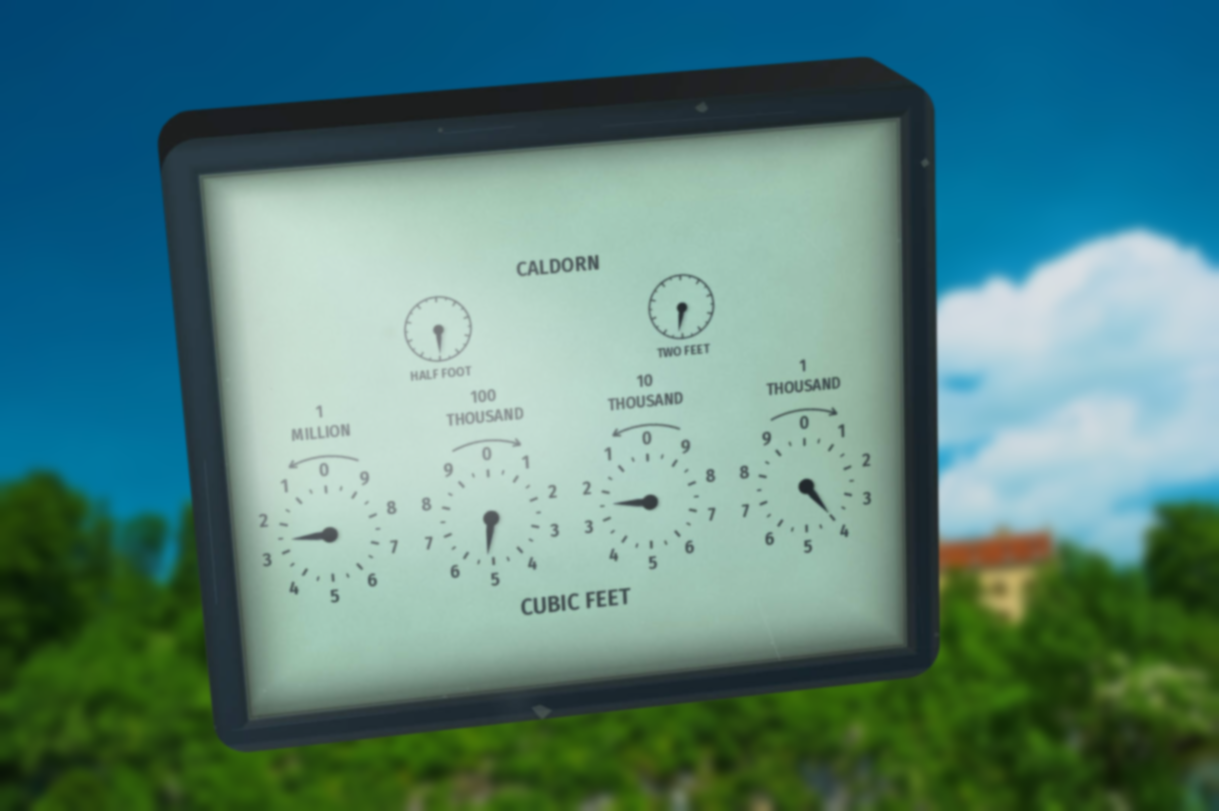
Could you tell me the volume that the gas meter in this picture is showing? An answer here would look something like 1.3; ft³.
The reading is 252400; ft³
